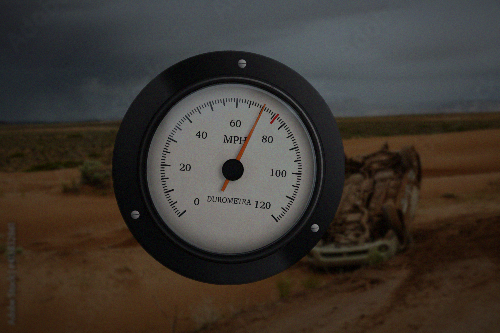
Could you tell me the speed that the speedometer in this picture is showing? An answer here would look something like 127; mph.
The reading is 70; mph
